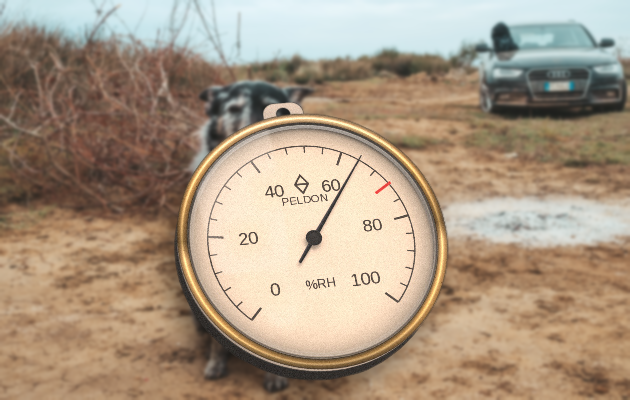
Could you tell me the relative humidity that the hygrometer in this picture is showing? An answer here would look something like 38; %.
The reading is 64; %
